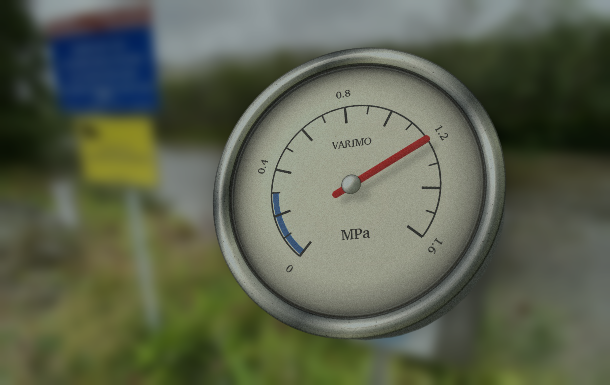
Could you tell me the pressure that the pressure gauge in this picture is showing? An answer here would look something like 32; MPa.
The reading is 1.2; MPa
